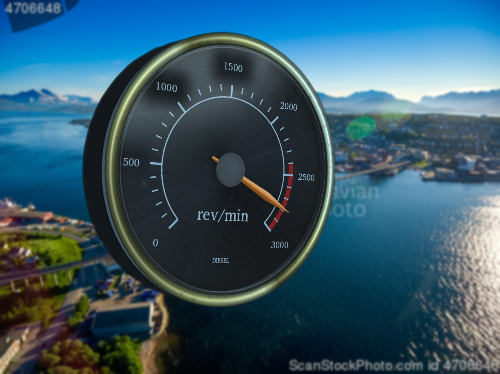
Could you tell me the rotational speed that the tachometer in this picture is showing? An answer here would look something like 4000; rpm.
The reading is 2800; rpm
